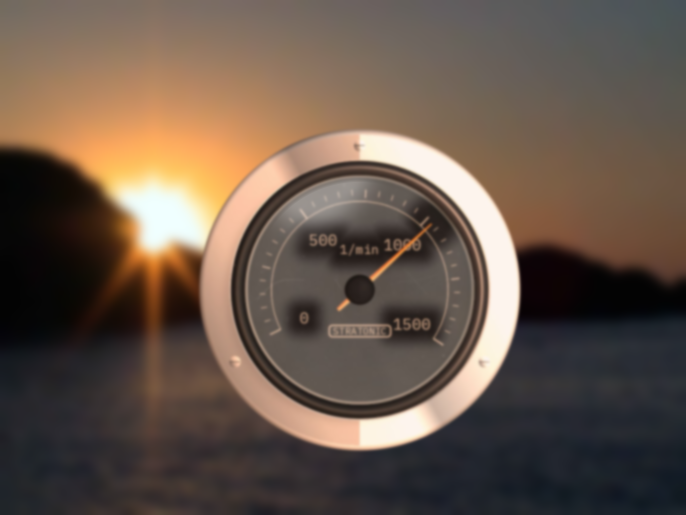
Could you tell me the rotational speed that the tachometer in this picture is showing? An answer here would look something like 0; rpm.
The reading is 1025; rpm
